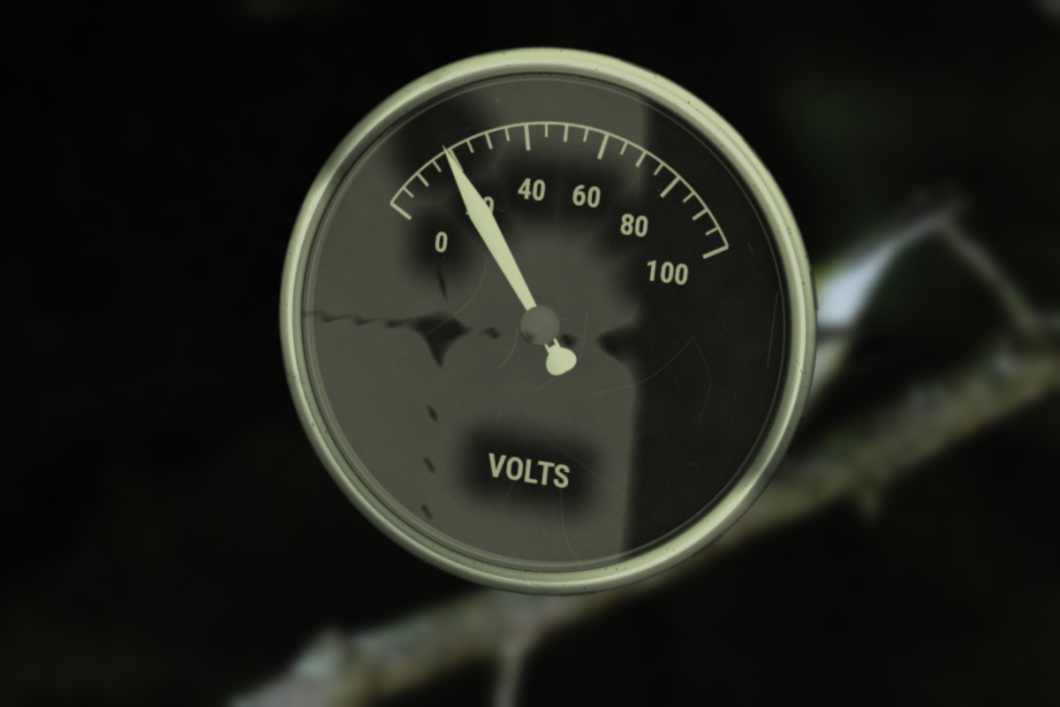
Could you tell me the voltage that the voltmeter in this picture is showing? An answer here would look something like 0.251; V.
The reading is 20; V
